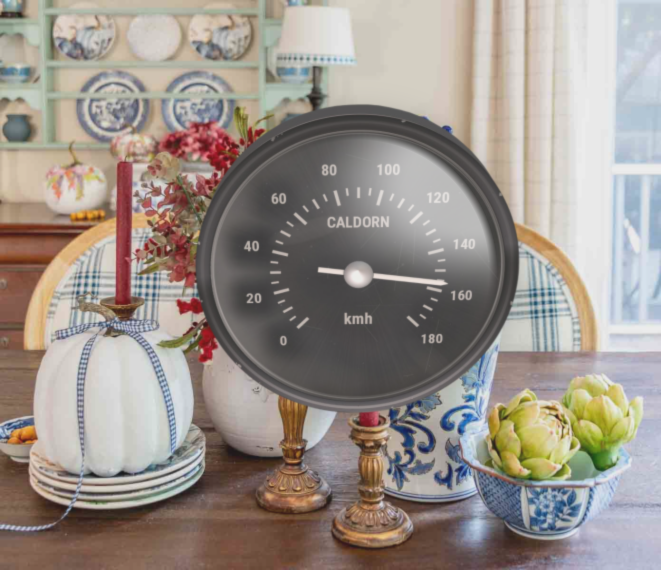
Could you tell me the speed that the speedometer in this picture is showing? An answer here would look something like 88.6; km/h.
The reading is 155; km/h
